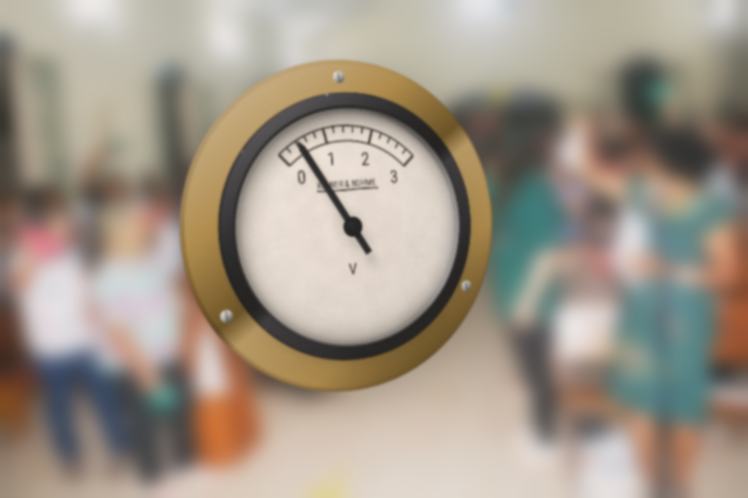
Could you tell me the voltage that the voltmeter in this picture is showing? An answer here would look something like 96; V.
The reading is 0.4; V
